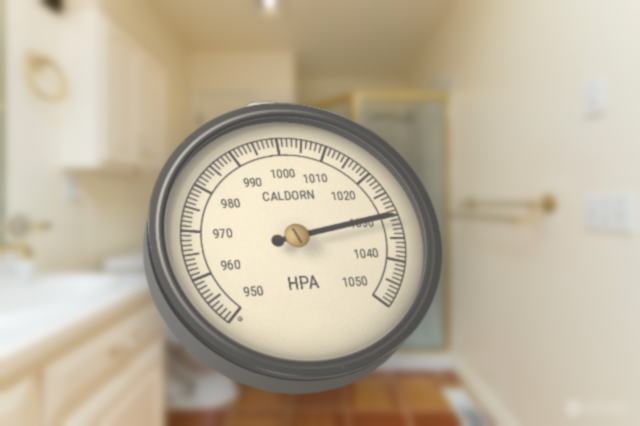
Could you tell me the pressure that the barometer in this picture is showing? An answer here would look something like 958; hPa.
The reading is 1030; hPa
